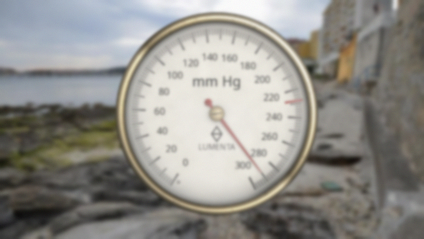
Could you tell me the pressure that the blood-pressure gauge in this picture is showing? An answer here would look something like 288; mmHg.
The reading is 290; mmHg
